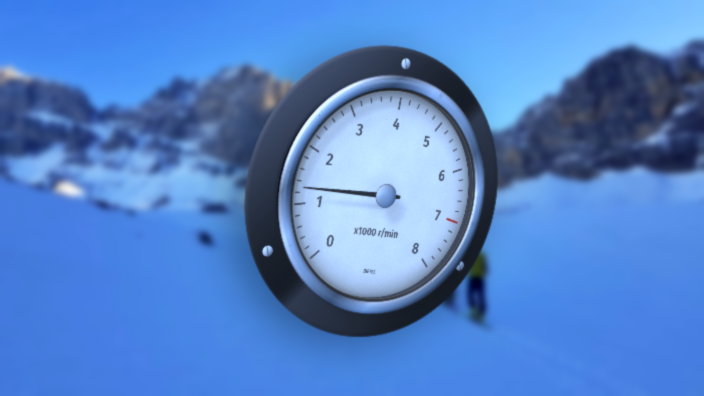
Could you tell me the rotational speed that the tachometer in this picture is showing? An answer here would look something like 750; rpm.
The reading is 1300; rpm
